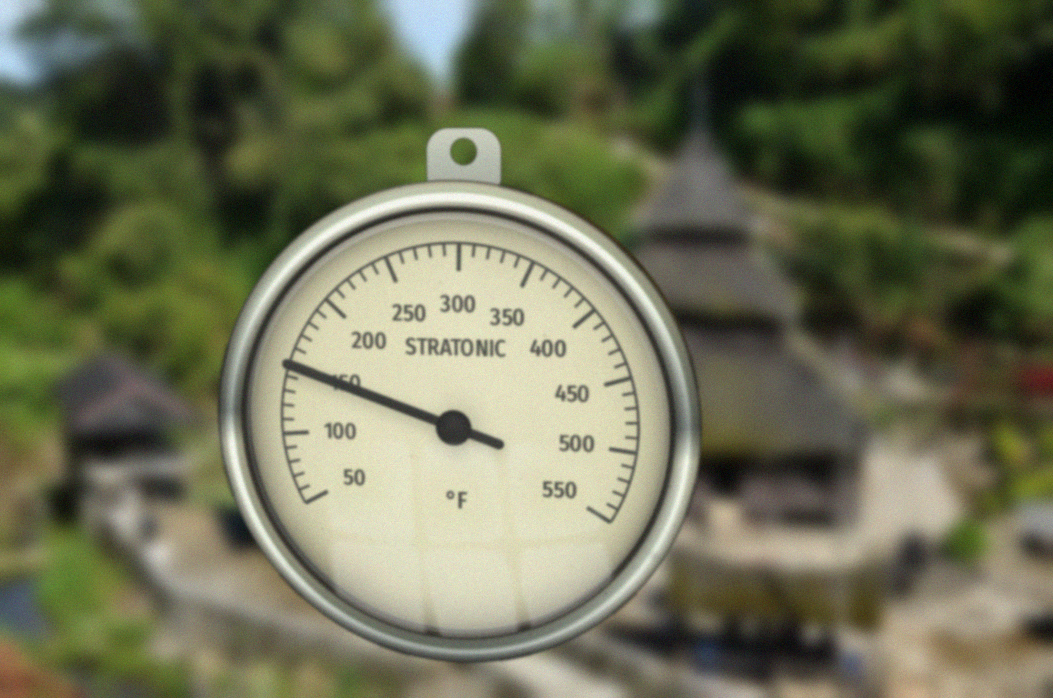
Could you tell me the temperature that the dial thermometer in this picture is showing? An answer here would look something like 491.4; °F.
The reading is 150; °F
